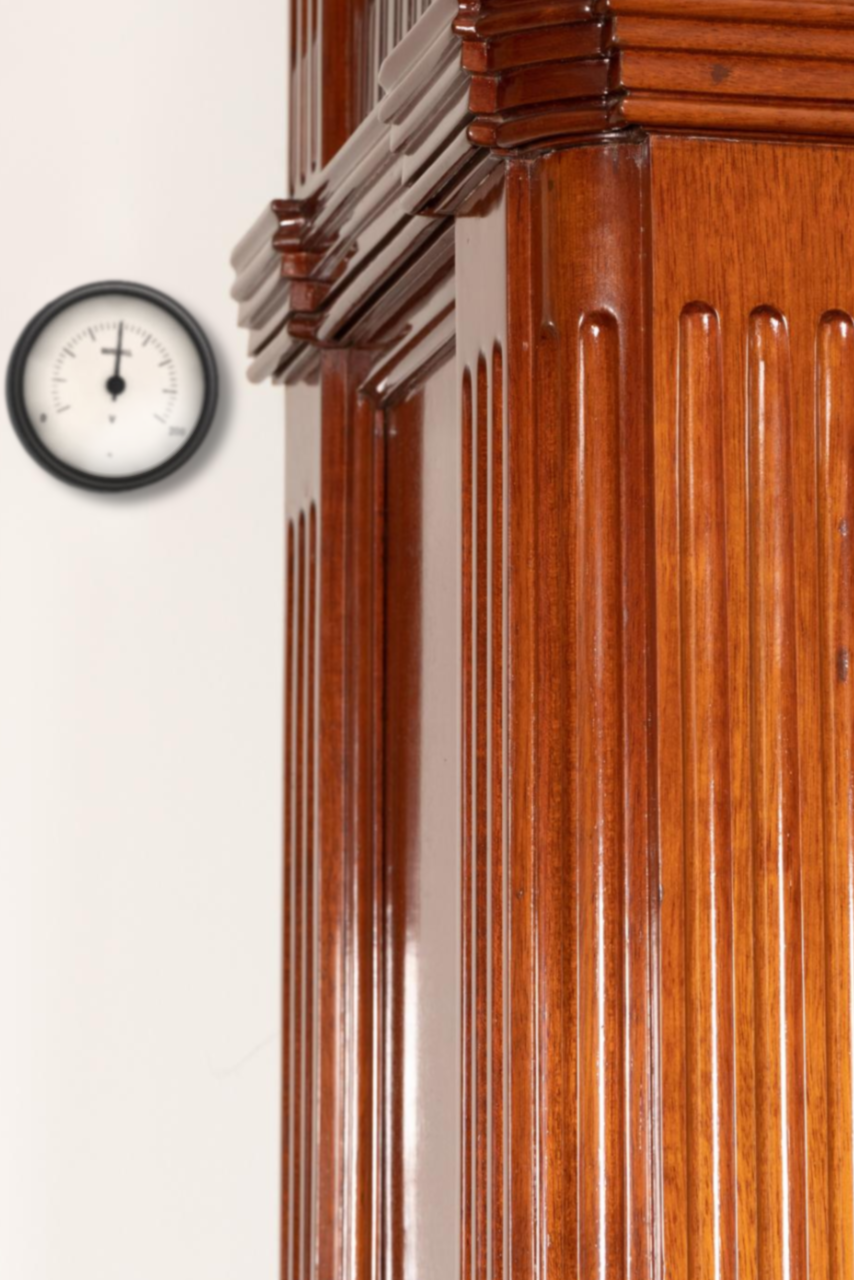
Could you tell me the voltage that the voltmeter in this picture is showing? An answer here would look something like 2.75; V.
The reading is 100; V
